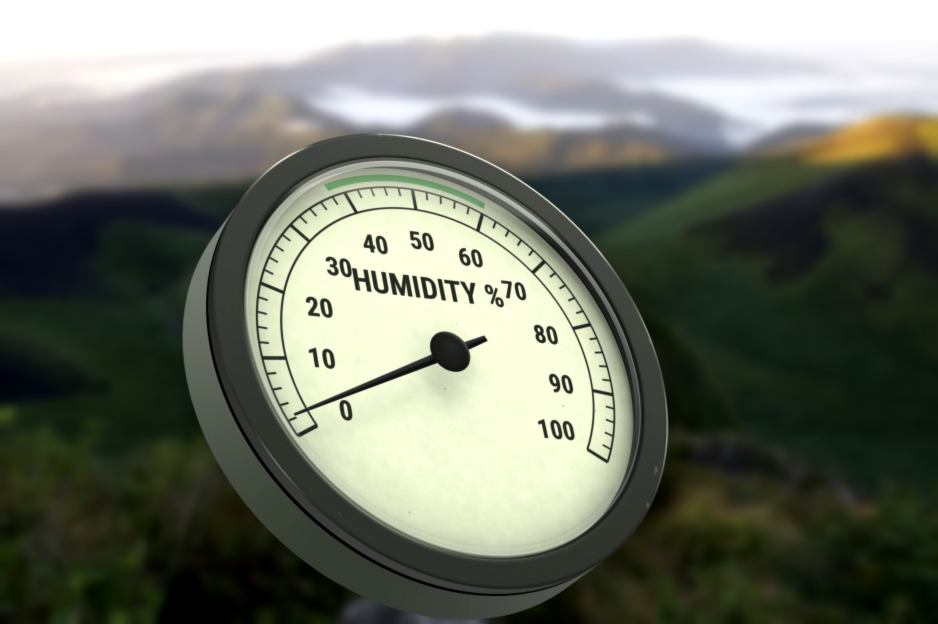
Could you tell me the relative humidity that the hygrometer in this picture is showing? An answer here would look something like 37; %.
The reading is 2; %
